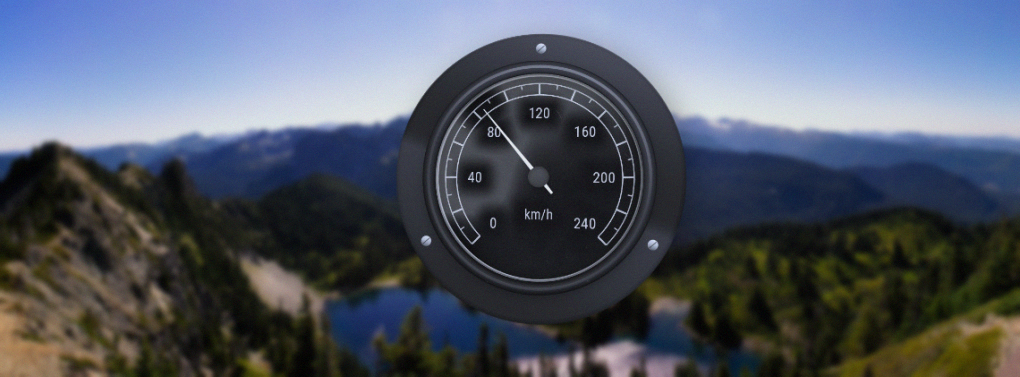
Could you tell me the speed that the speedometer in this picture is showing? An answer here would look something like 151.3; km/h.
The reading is 85; km/h
